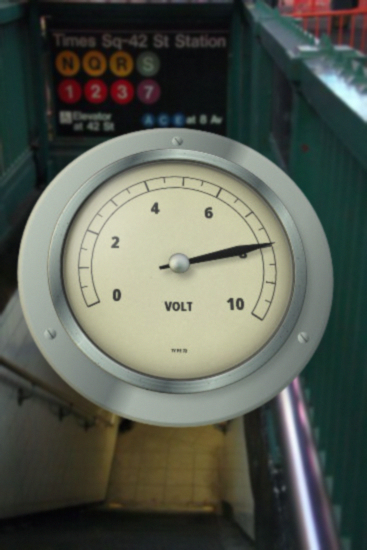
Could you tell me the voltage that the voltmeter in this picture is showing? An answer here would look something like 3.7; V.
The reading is 8; V
